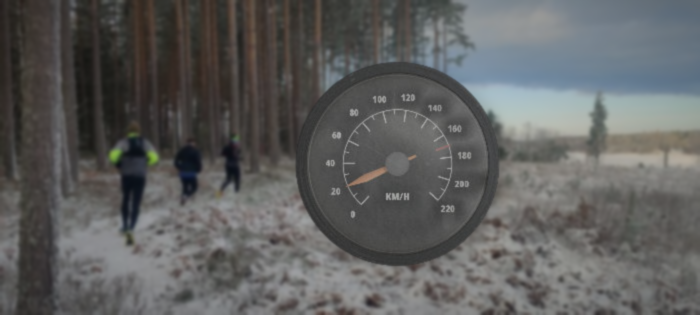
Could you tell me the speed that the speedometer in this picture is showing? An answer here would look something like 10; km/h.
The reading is 20; km/h
